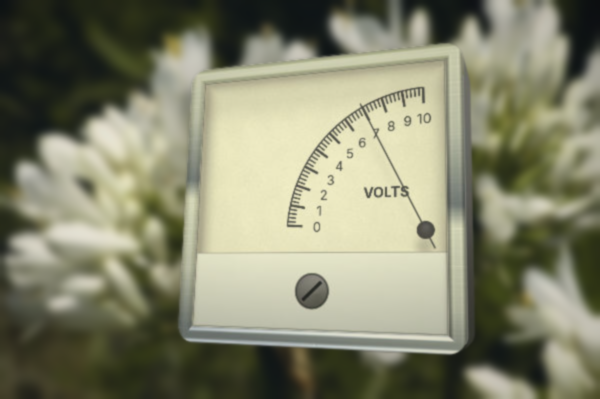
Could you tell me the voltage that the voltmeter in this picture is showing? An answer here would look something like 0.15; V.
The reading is 7; V
